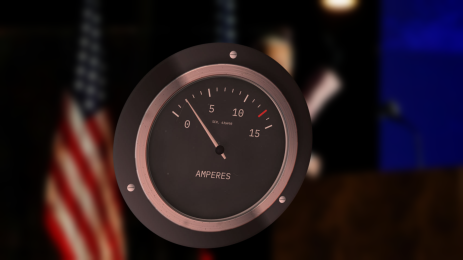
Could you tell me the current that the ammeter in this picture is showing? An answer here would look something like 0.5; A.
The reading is 2; A
